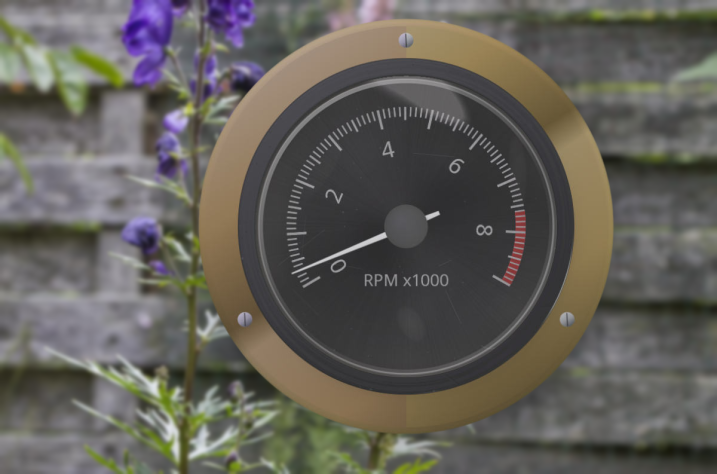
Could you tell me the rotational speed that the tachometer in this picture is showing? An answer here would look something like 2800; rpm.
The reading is 300; rpm
